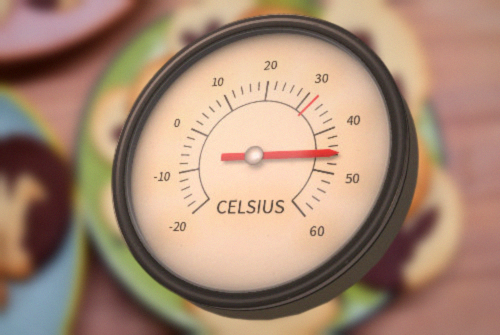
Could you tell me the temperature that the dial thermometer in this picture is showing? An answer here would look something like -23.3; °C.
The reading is 46; °C
